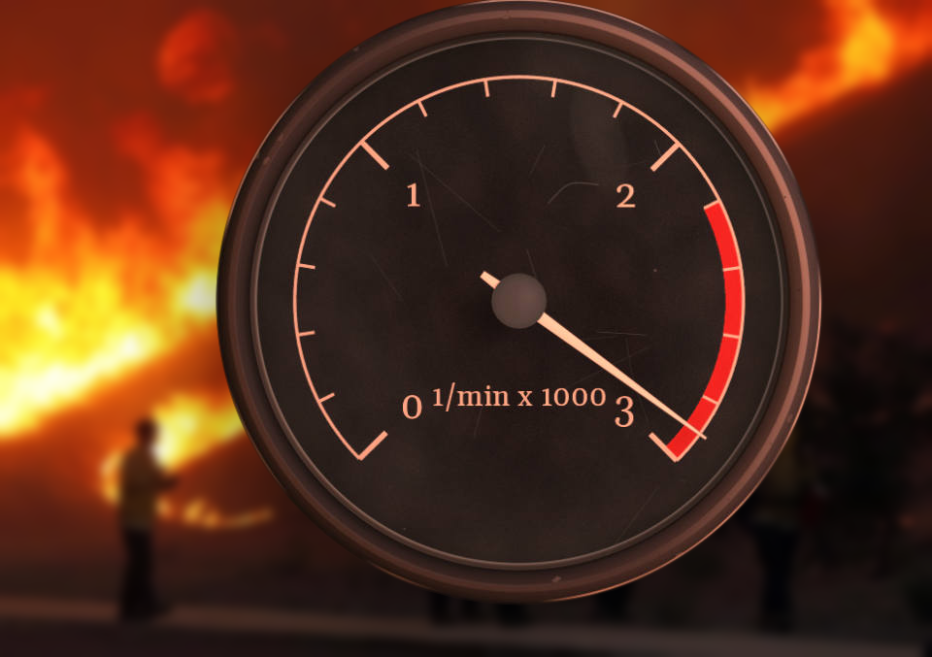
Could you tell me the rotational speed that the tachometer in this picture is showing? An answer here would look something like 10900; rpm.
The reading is 2900; rpm
